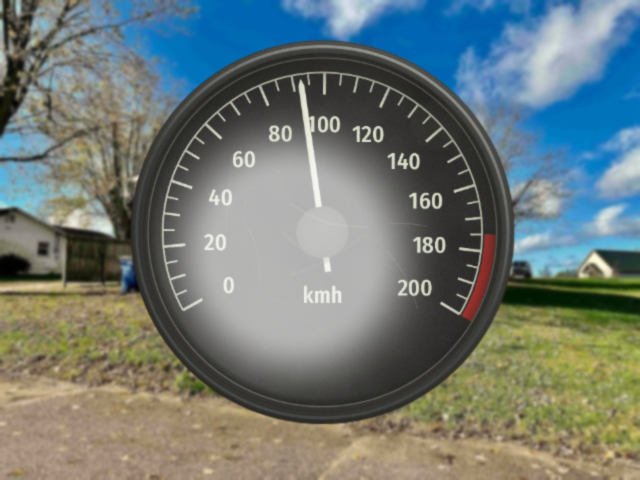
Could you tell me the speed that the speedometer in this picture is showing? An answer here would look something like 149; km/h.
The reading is 92.5; km/h
